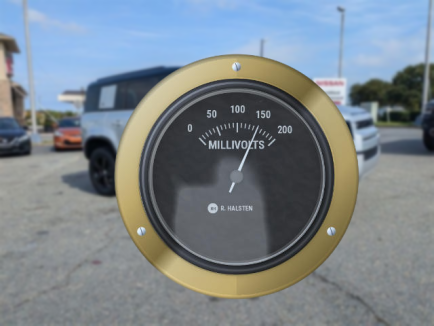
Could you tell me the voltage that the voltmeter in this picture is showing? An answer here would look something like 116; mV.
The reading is 150; mV
